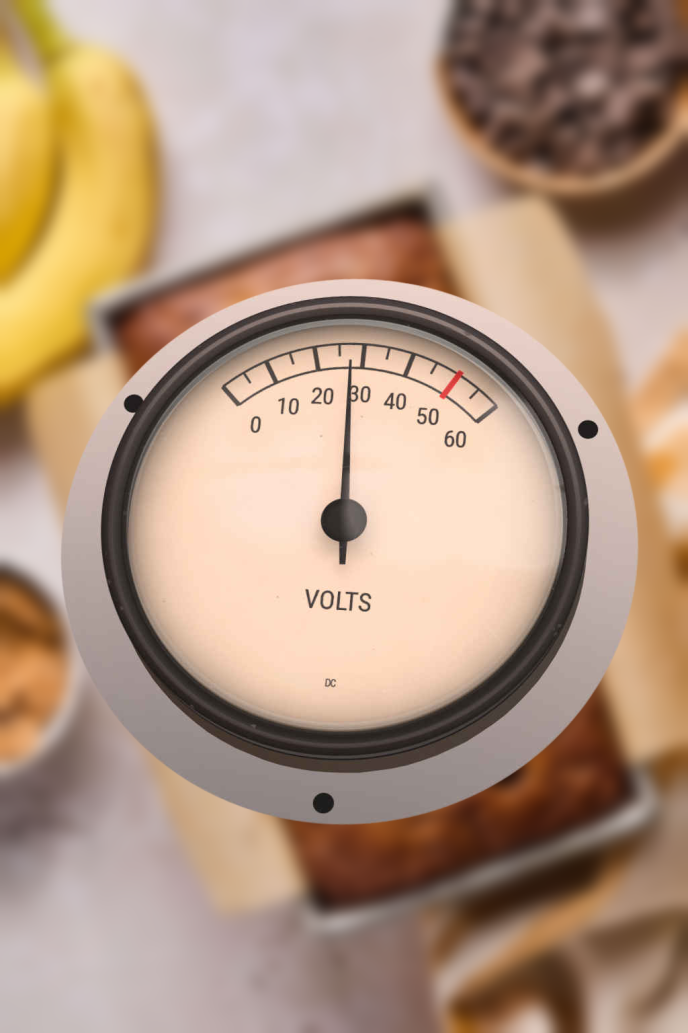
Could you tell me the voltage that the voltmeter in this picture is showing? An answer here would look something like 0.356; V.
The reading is 27.5; V
